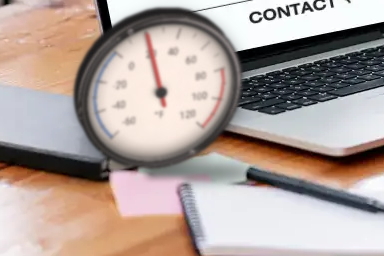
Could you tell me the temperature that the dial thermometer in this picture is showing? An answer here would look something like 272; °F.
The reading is 20; °F
